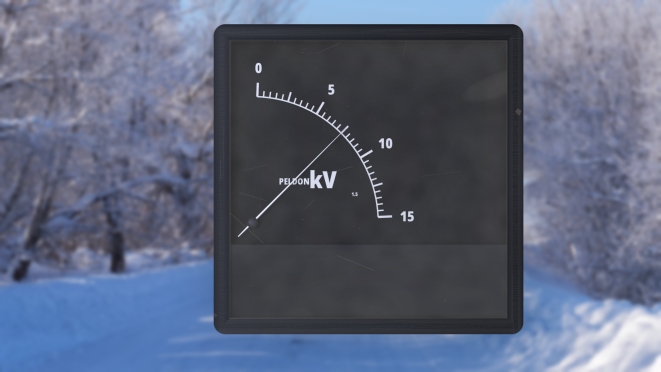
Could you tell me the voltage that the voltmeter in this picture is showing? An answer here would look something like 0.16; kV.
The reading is 7.5; kV
